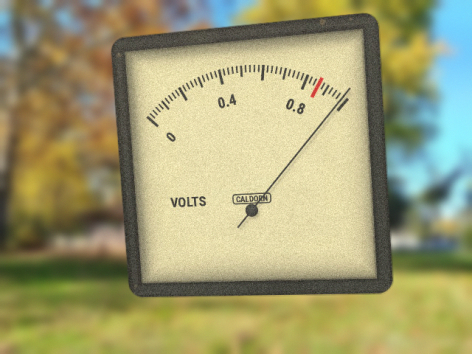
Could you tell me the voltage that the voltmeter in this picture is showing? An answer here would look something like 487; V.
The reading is 0.98; V
